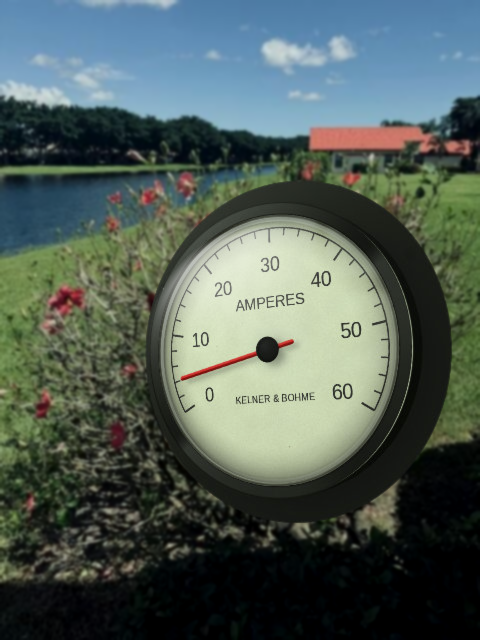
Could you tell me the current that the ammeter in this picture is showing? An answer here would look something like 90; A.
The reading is 4; A
